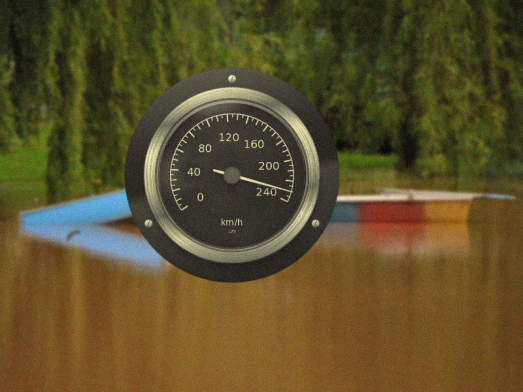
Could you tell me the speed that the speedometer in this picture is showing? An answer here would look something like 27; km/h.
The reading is 230; km/h
